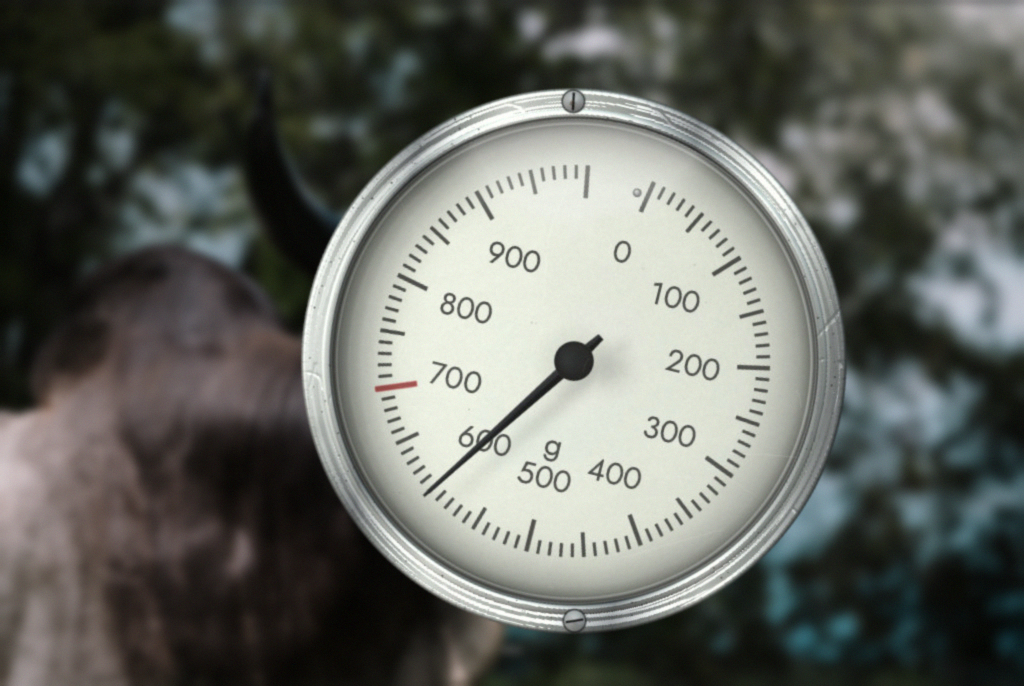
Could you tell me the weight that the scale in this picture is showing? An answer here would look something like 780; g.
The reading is 600; g
